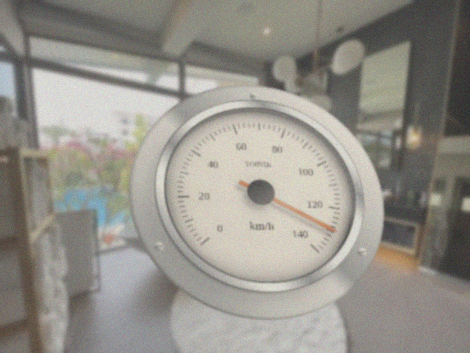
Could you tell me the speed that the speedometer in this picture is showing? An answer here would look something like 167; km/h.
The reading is 130; km/h
